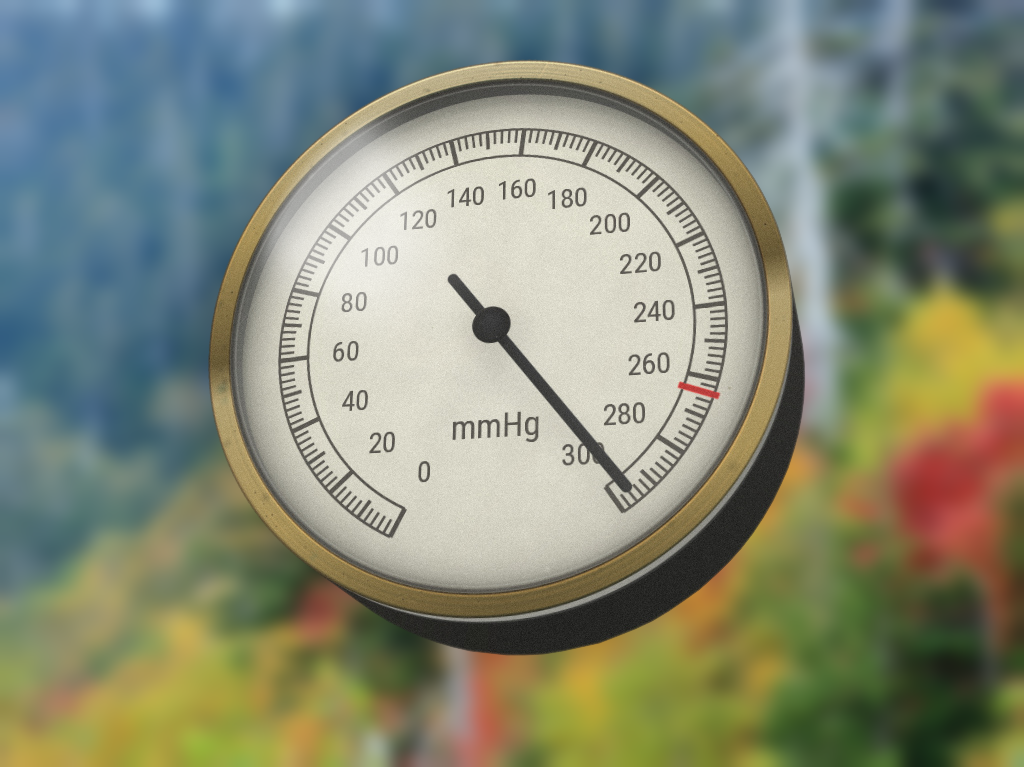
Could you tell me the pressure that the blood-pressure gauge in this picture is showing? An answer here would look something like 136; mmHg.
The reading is 296; mmHg
